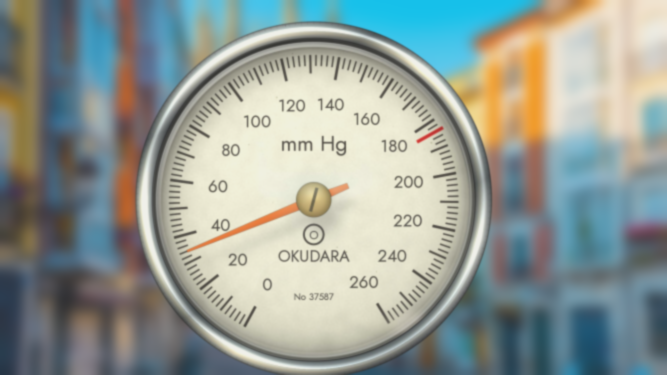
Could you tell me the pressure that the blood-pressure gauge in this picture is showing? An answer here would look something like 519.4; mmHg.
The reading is 34; mmHg
